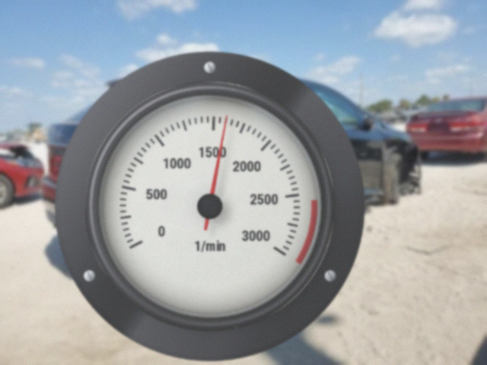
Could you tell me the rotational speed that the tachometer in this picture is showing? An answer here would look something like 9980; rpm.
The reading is 1600; rpm
